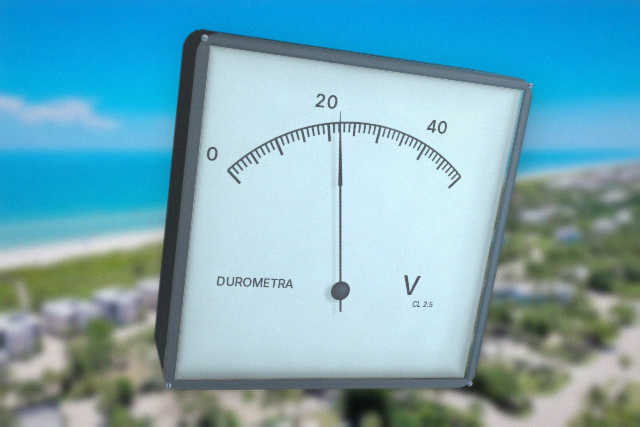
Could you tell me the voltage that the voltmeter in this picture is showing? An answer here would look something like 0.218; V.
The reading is 22; V
